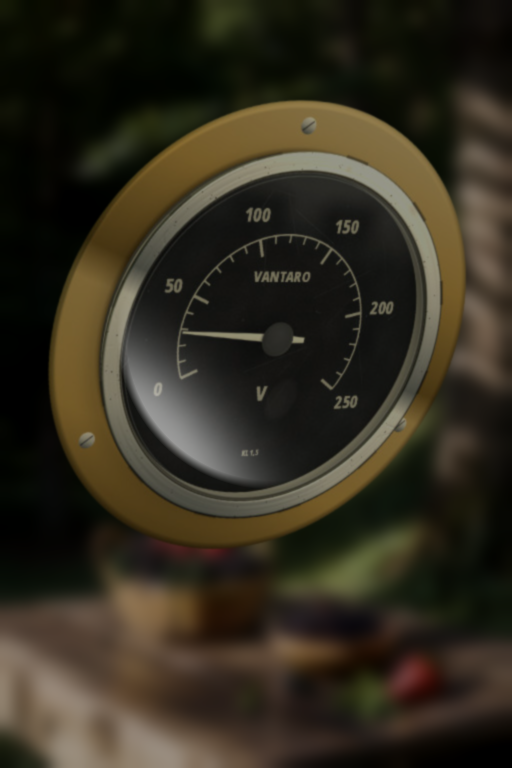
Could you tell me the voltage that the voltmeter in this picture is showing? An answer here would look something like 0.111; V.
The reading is 30; V
